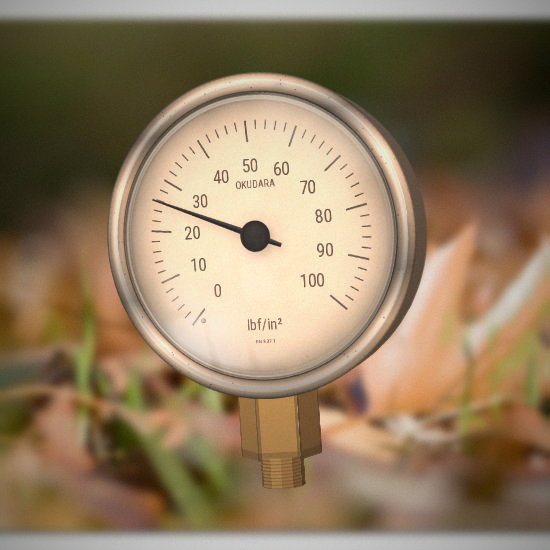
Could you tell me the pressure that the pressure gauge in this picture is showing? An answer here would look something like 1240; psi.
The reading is 26; psi
